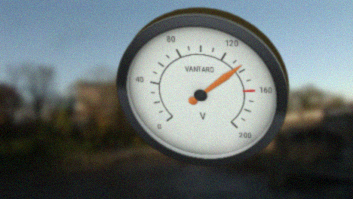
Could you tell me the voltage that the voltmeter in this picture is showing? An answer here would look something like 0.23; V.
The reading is 135; V
